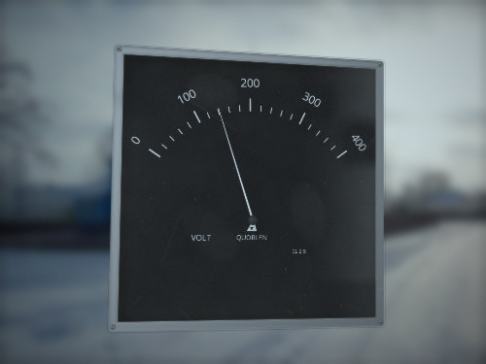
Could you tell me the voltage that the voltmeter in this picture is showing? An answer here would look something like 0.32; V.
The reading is 140; V
